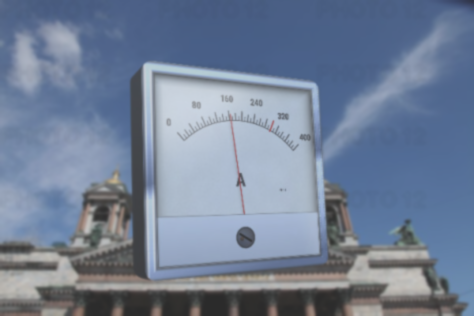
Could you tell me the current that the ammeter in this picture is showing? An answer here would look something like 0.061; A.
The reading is 160; A
